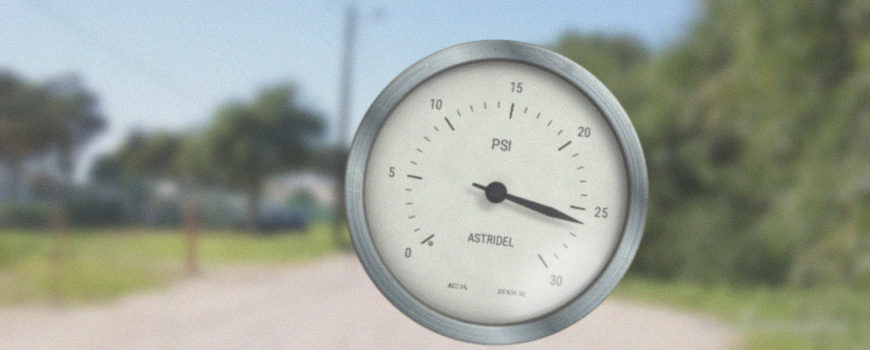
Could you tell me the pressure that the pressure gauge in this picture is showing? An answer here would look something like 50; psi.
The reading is 26; psi
